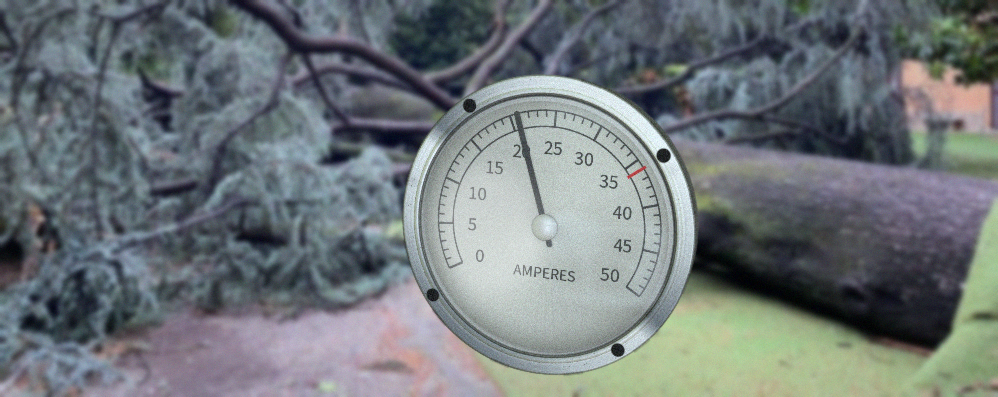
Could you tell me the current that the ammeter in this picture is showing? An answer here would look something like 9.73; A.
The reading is 21; A
